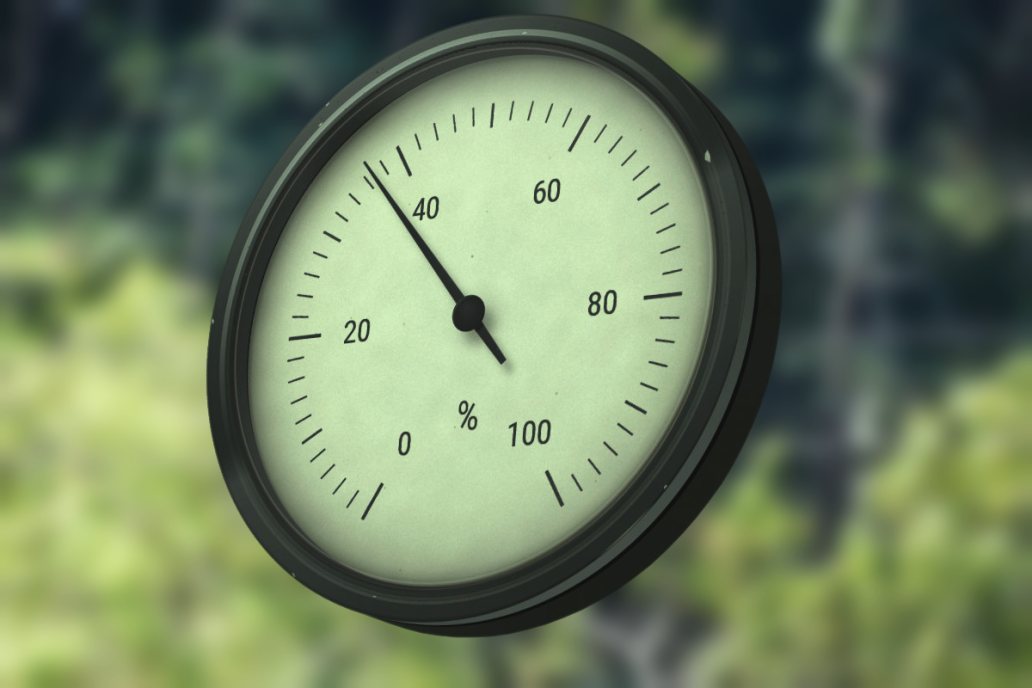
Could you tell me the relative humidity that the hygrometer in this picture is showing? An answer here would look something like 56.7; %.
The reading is 37; %
